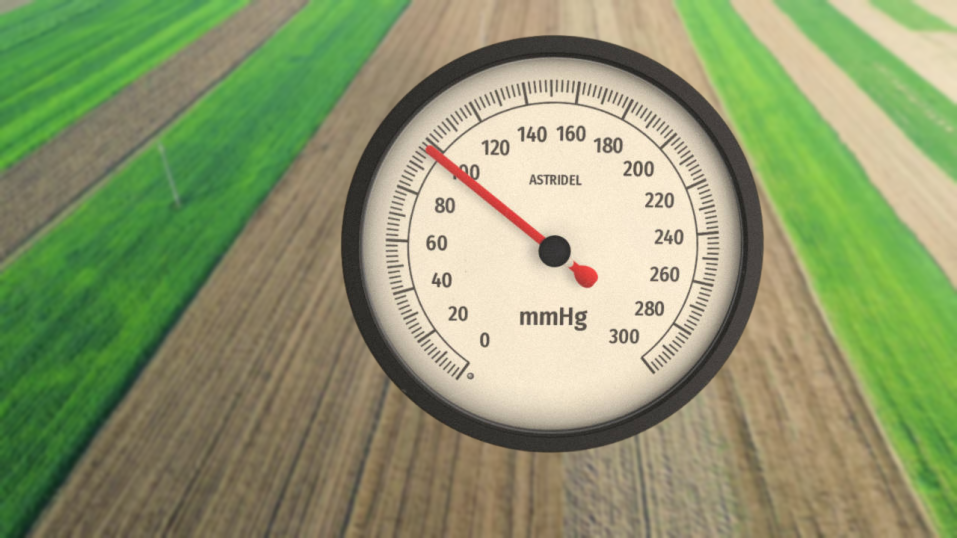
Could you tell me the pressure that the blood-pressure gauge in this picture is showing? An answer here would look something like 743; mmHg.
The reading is 98; mmHg
